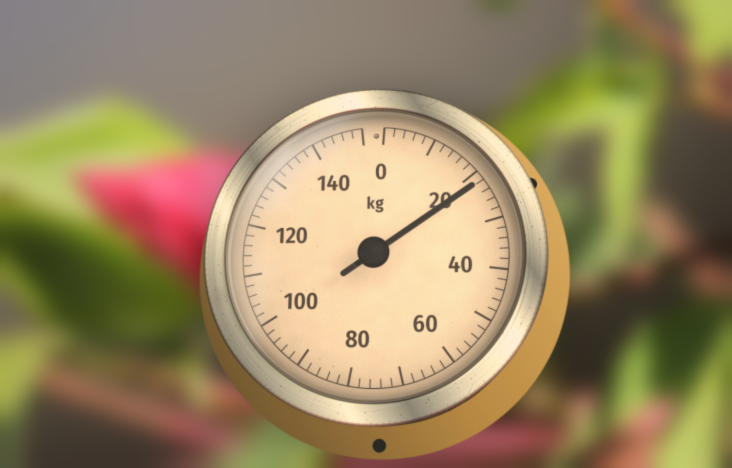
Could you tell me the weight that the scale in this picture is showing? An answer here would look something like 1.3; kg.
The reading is 22; kg
